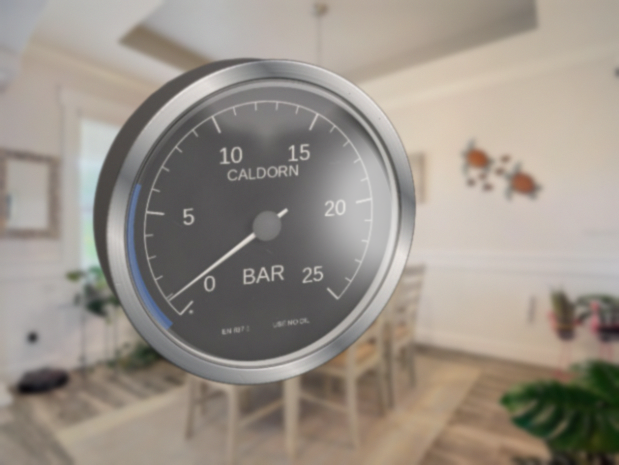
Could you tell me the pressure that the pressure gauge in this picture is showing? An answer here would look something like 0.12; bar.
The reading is 1; bar
